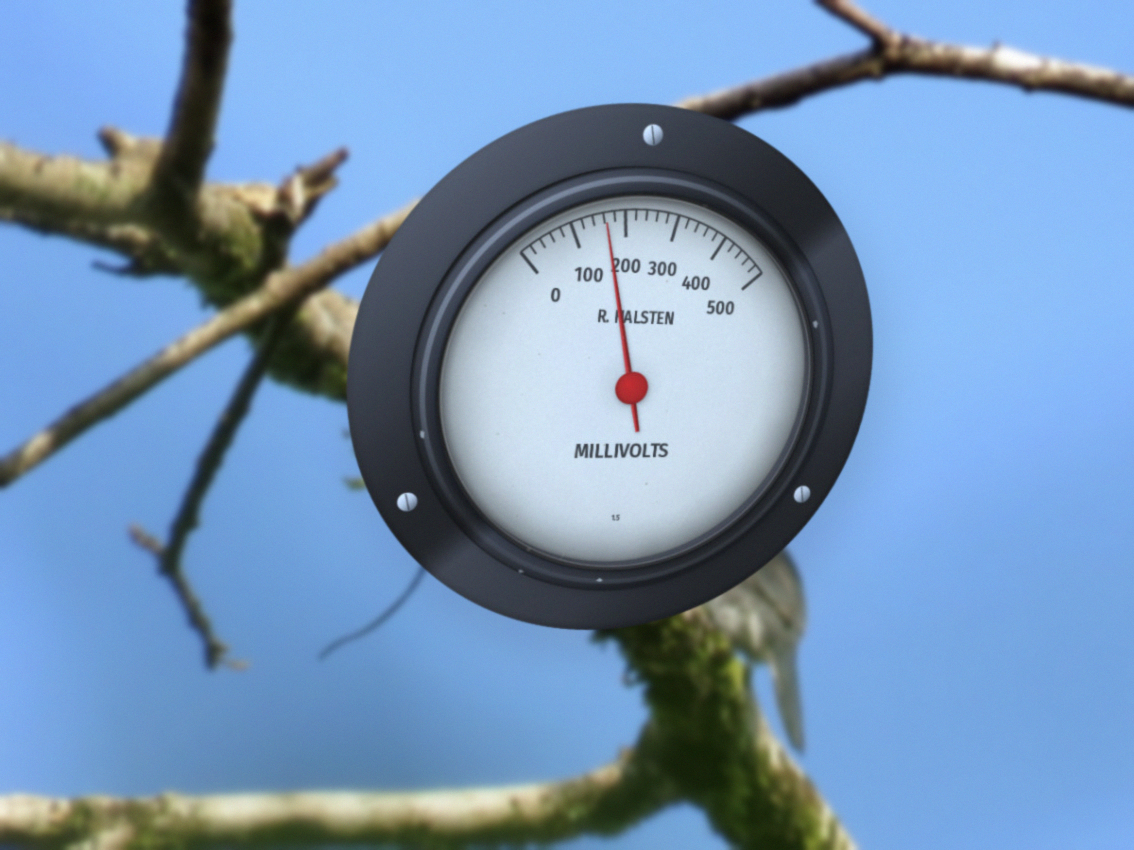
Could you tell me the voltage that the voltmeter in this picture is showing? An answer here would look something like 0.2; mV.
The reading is 160; mV
